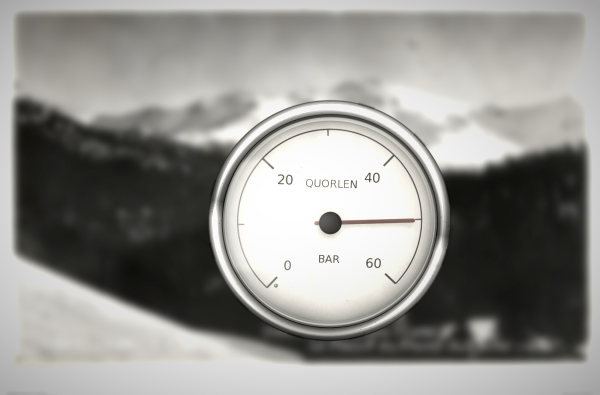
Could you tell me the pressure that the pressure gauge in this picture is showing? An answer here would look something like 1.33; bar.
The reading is 50; bar
